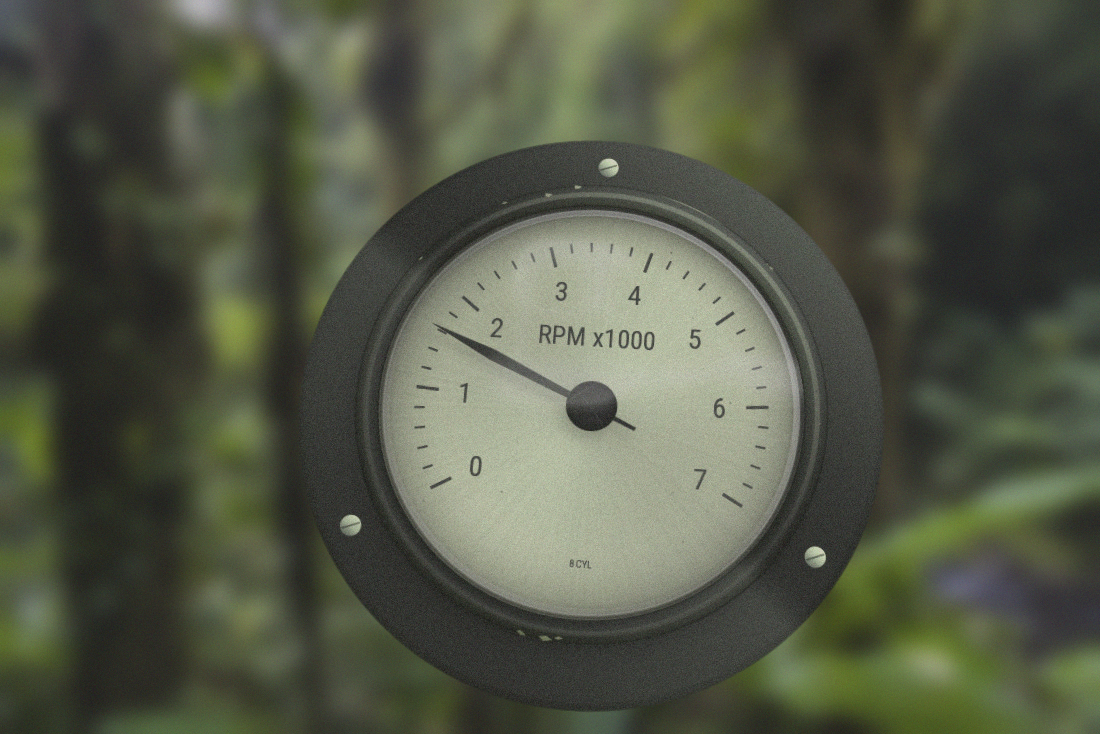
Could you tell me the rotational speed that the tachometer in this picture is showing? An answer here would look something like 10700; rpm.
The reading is 1600; rpm
